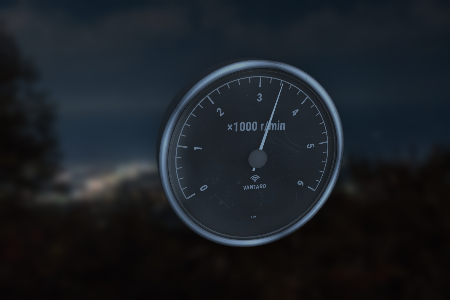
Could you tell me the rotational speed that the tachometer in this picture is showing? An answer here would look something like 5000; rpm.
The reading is 3400; rpm
